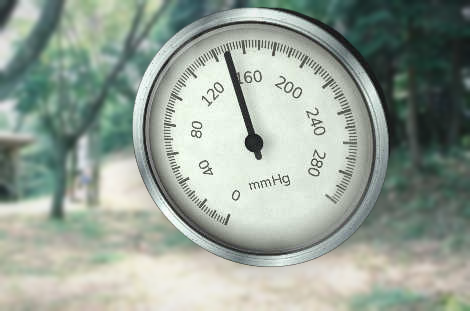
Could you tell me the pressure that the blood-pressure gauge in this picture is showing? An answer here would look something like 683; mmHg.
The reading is 150; mmHg
